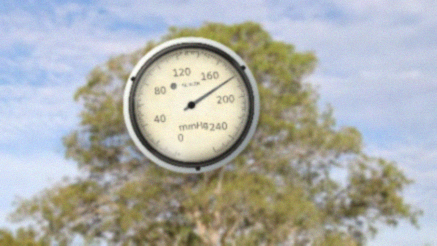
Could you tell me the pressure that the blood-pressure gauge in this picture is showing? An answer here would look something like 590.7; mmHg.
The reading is 180; mmHg
